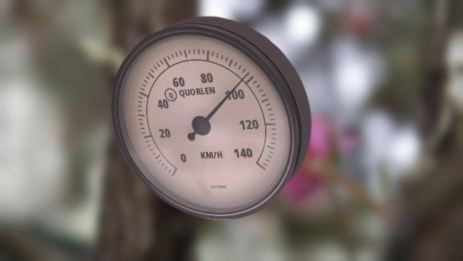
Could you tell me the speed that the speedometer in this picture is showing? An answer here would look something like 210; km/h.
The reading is 98; km/h
